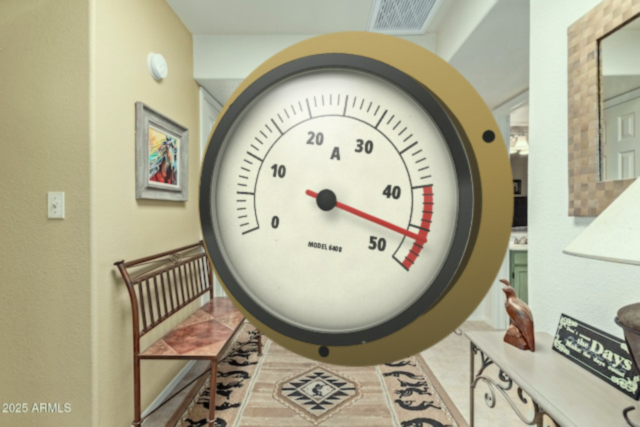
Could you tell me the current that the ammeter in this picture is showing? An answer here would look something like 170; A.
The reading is 46; A
